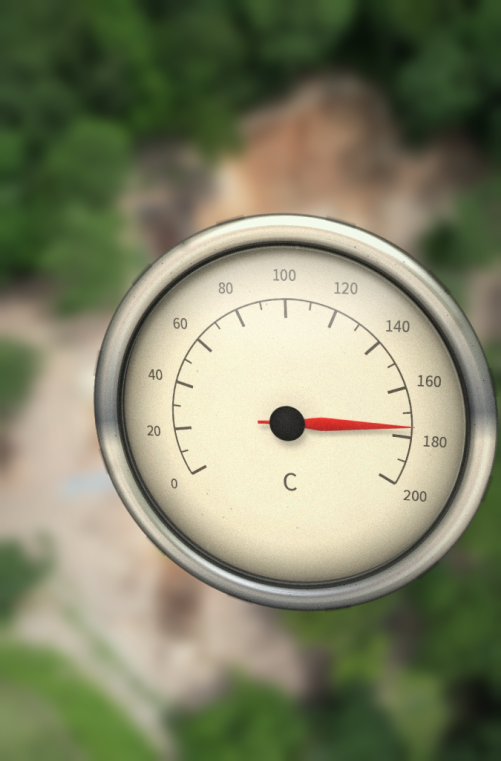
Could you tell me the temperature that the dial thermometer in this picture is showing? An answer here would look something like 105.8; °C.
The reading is 175; °C
